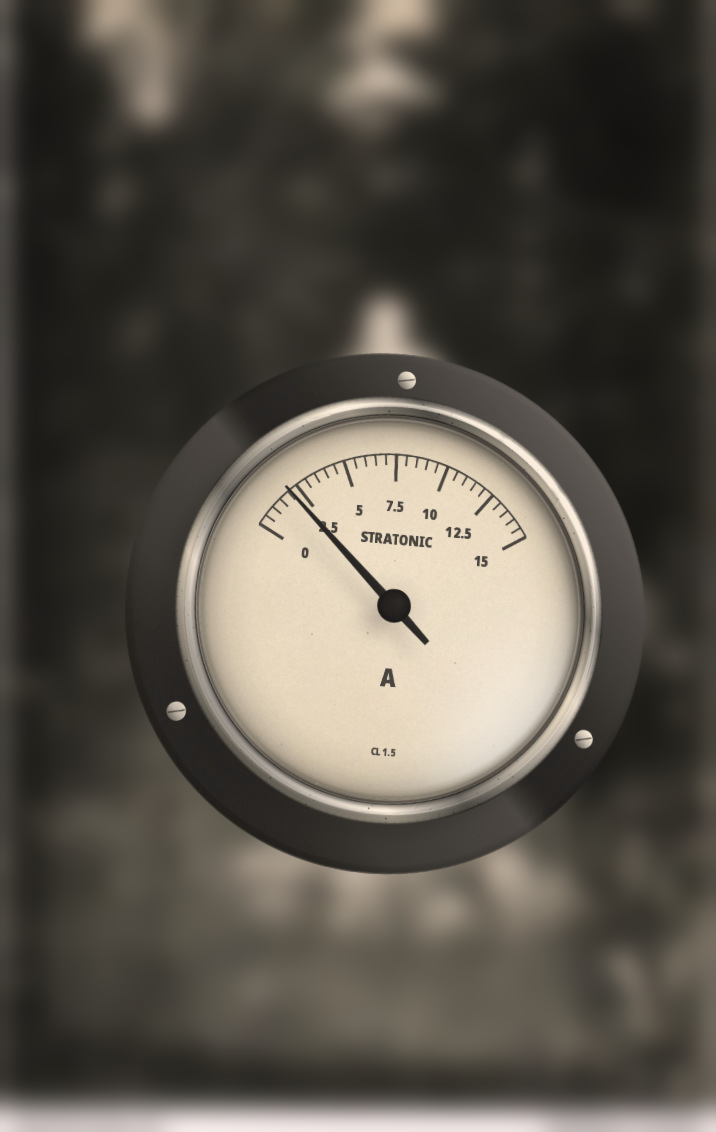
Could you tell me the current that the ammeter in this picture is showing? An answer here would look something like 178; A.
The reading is 2; A
